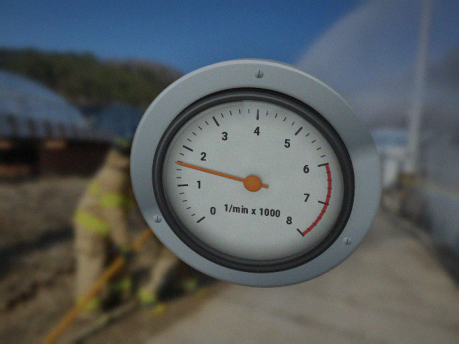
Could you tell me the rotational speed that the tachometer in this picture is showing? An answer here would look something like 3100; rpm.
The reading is 1600; rpm
